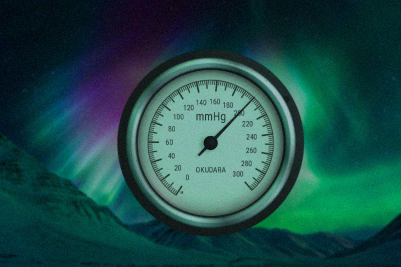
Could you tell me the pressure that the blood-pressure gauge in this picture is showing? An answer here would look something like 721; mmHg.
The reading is 200; mmHg
